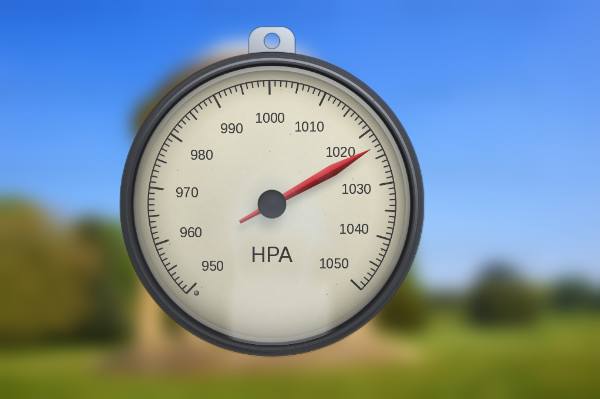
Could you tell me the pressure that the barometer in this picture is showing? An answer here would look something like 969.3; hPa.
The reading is 1023; hPa
